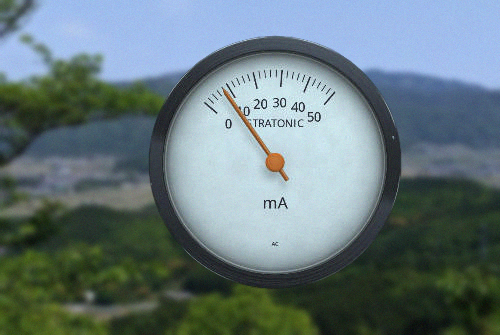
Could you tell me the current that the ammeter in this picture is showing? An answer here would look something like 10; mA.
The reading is 8; mA
